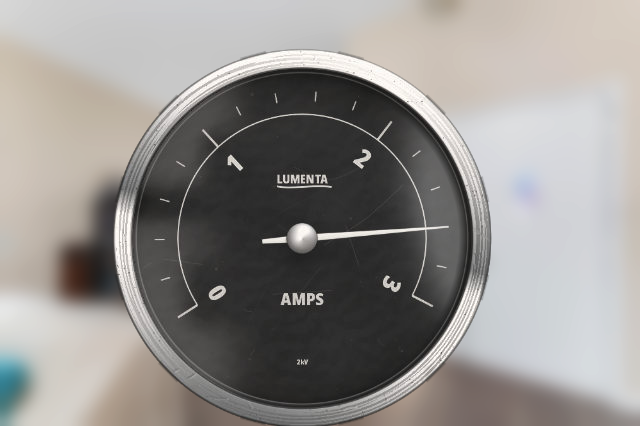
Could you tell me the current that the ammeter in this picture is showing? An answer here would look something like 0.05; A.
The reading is 2.6; A
